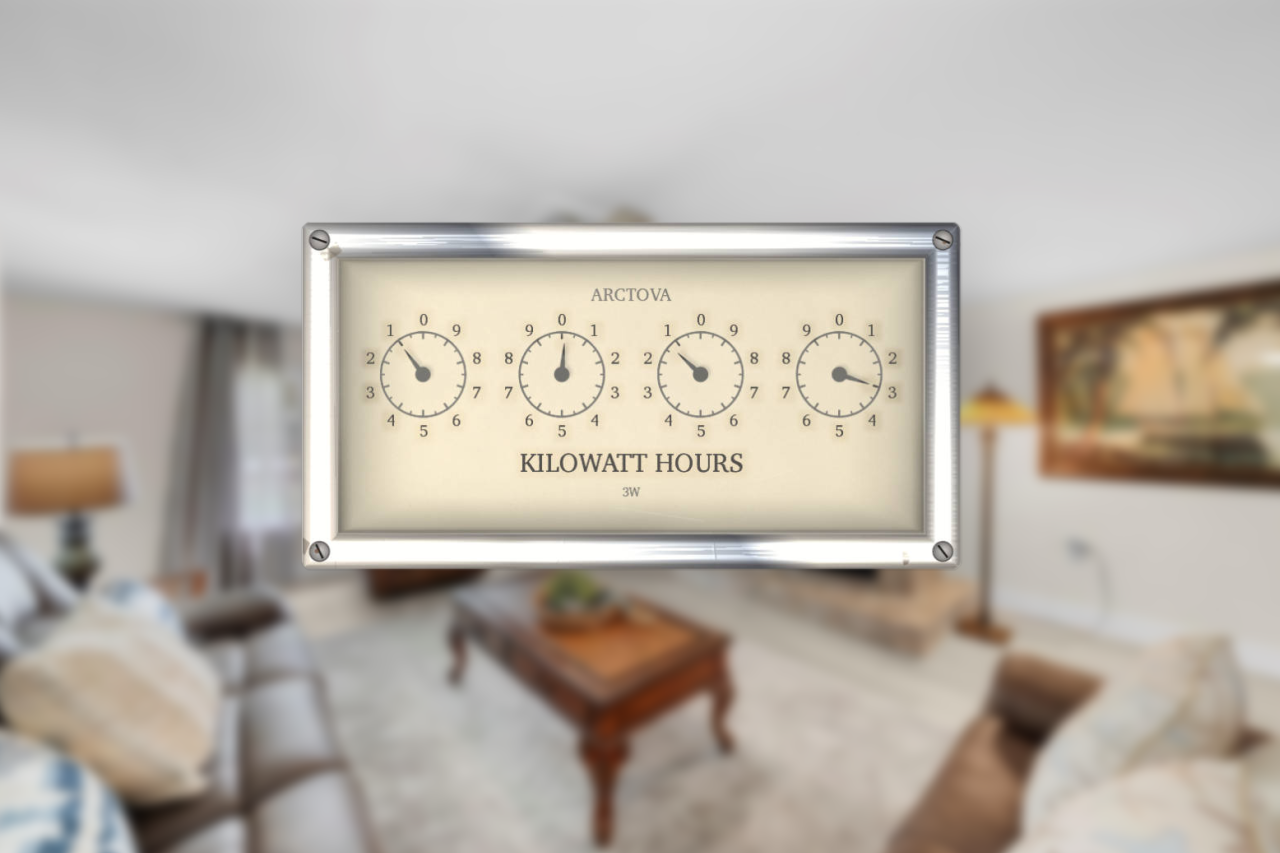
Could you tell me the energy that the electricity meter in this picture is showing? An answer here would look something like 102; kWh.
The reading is 1013; kWh
